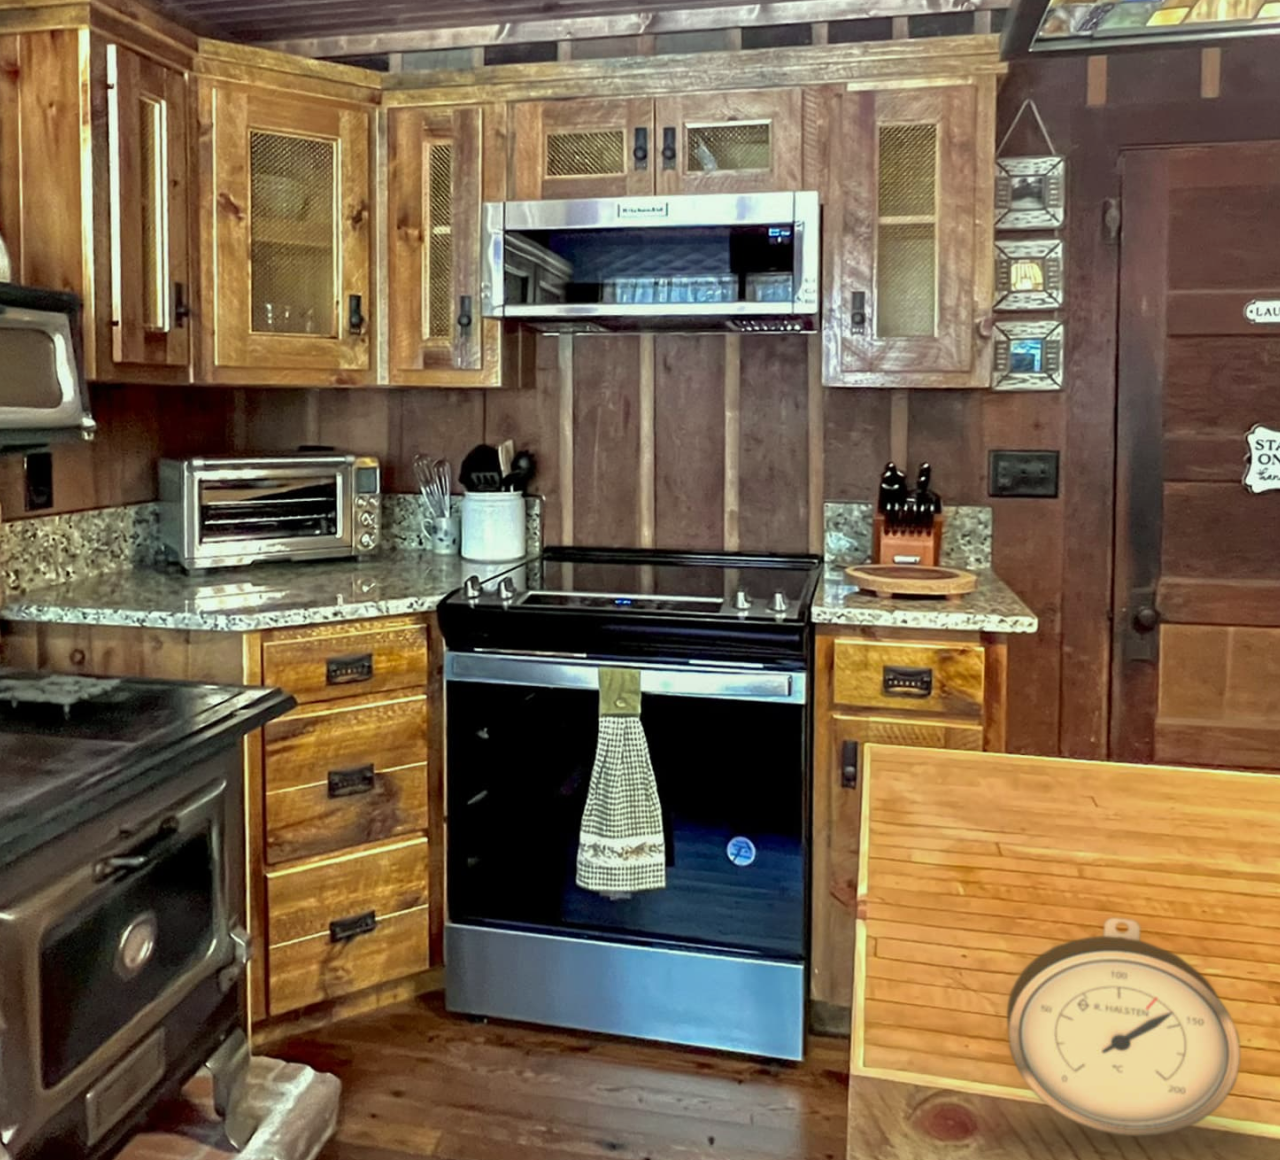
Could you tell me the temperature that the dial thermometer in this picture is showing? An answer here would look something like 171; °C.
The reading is 137.5; °C
